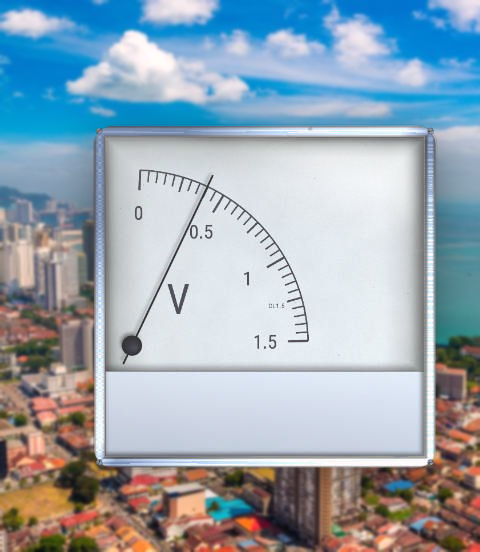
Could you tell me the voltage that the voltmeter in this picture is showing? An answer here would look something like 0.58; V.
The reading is 0.4; V
